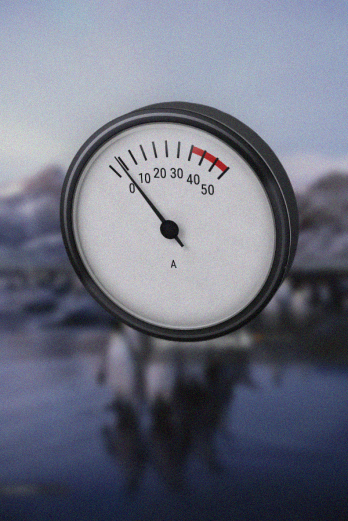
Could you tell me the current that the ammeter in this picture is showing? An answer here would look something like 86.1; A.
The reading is 5; A
